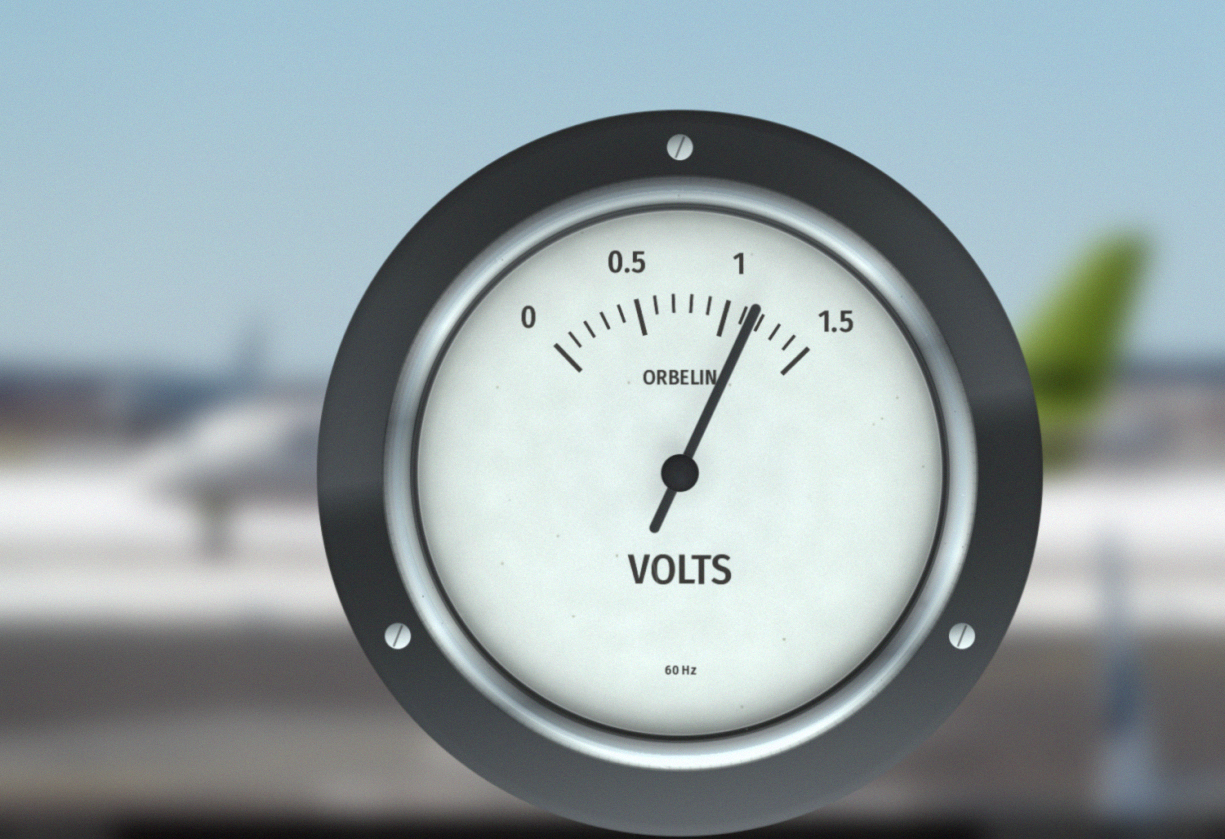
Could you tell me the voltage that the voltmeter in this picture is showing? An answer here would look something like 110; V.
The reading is 1.15; V
